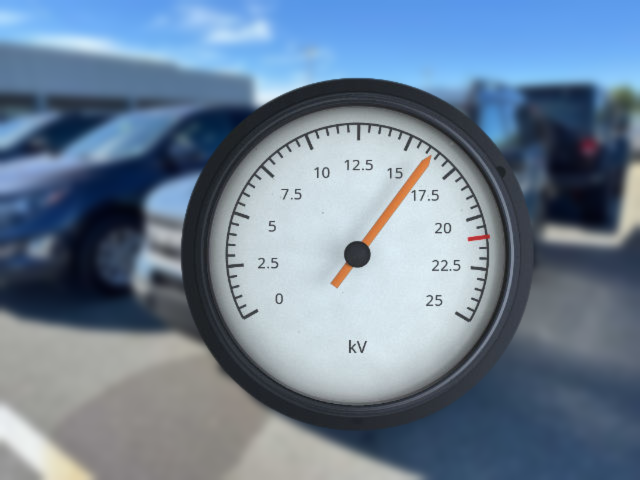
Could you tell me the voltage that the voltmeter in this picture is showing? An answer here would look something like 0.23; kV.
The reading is 16.25; kV
